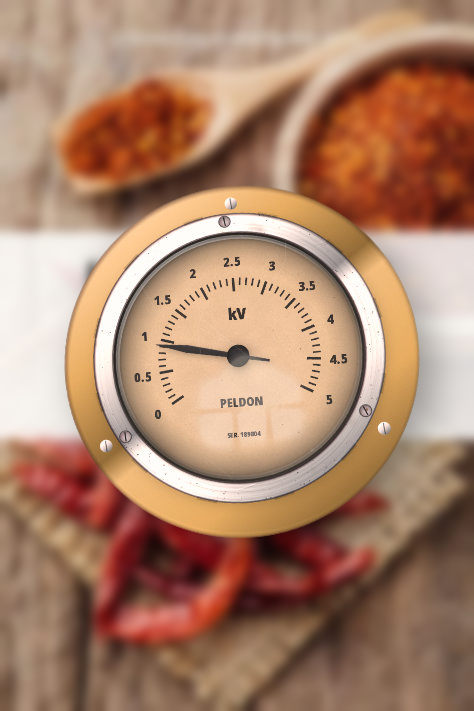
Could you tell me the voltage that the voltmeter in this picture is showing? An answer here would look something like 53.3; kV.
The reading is 0.9; kV
